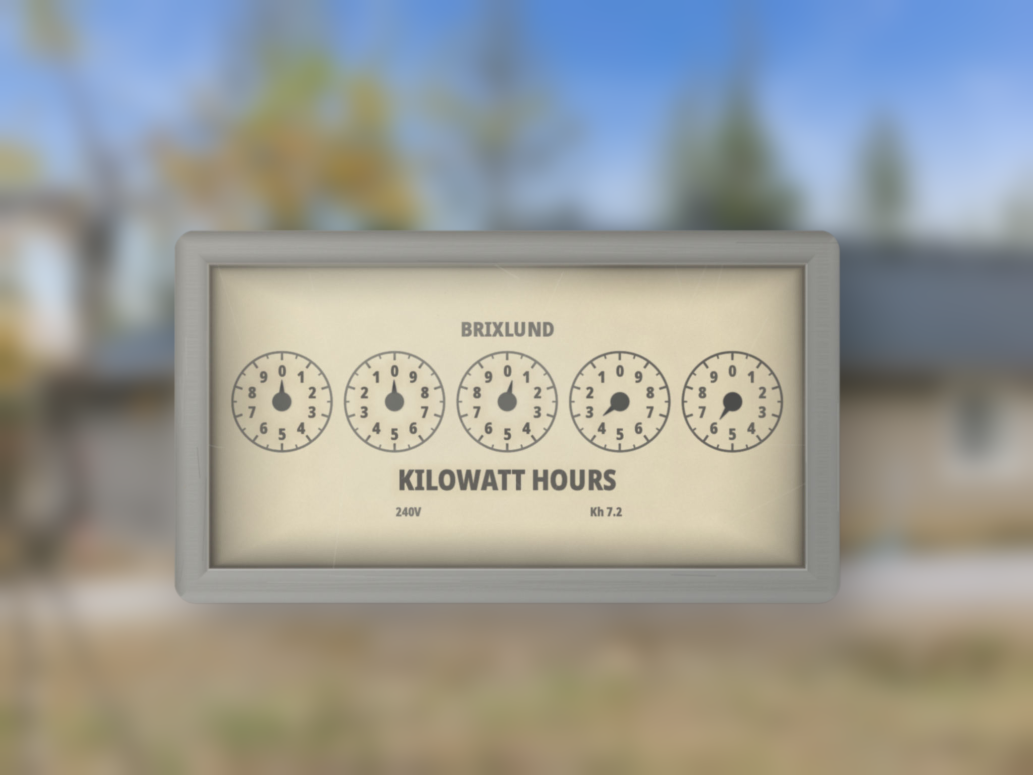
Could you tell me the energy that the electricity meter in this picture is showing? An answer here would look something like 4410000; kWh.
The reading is 36; kWh
